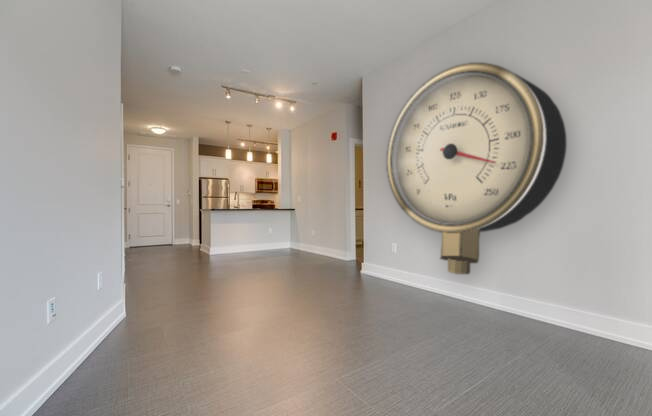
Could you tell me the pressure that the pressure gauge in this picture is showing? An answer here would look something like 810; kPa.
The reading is 225; kPa
